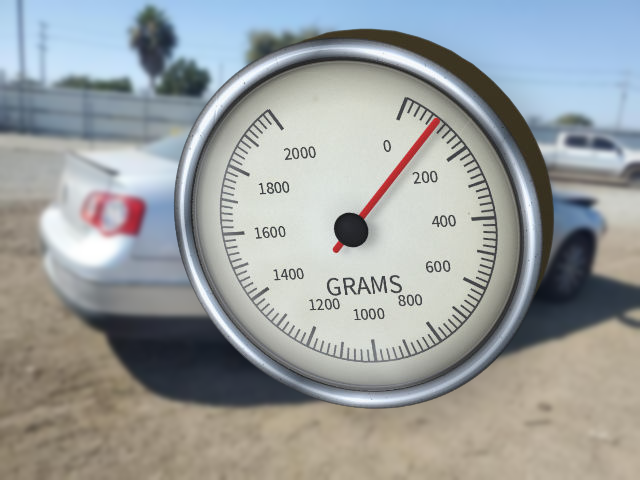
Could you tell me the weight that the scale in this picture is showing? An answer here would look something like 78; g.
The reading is 100; g
